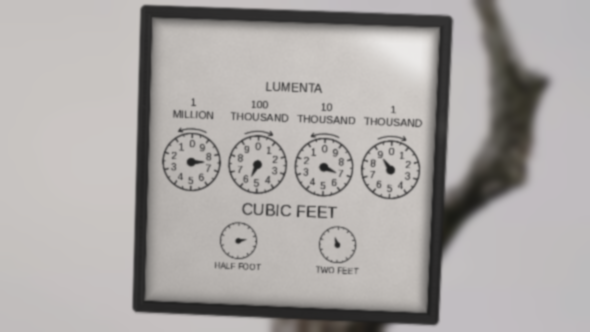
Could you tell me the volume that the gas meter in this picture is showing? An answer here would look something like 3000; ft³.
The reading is 756900; ft³
